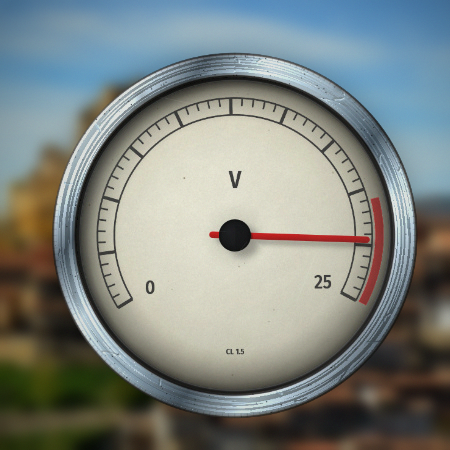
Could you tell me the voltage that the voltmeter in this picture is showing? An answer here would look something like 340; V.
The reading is 22.25; V
